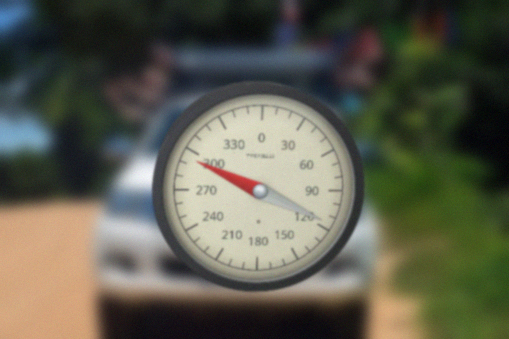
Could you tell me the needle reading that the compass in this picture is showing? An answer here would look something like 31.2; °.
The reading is 295; °
